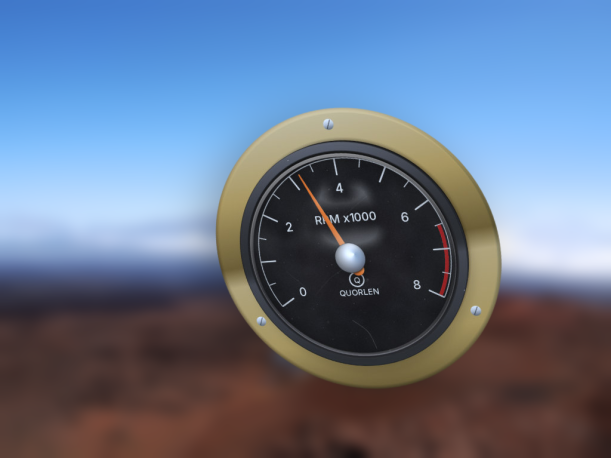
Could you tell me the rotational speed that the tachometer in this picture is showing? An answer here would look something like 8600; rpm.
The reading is 3250; rpm
